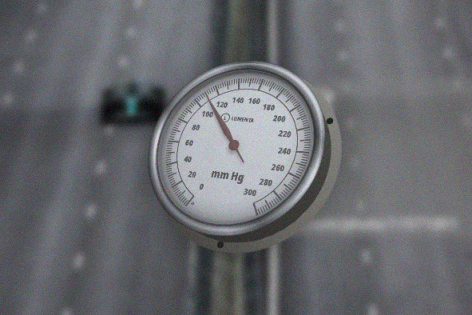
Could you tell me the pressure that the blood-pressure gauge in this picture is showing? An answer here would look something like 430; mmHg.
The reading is 110; mmHg
